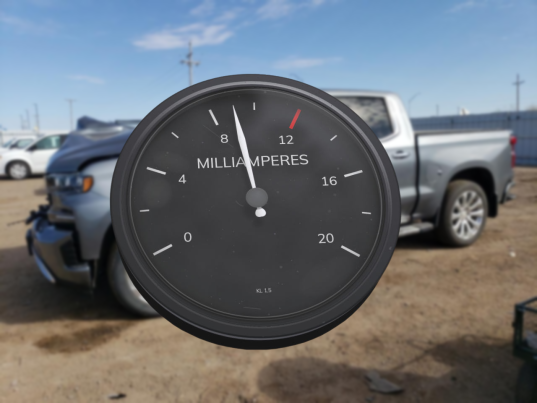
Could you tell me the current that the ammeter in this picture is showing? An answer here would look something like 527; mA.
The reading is 9; mA
